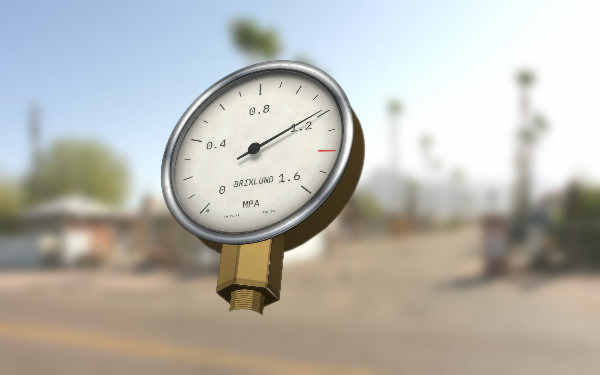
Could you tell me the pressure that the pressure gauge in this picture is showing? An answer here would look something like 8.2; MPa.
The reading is 1.2; MPa
